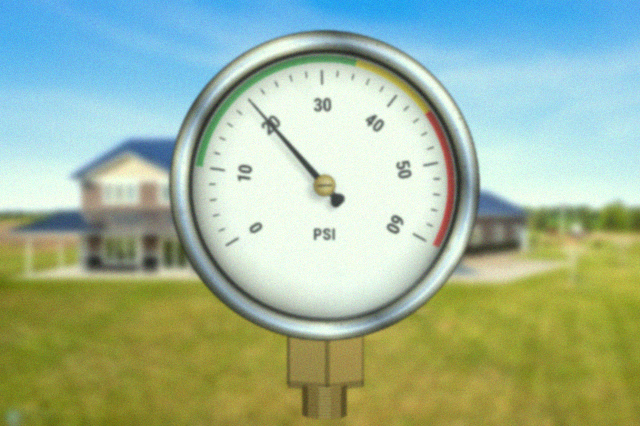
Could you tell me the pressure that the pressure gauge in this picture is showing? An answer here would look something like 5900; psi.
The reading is 20; psi
